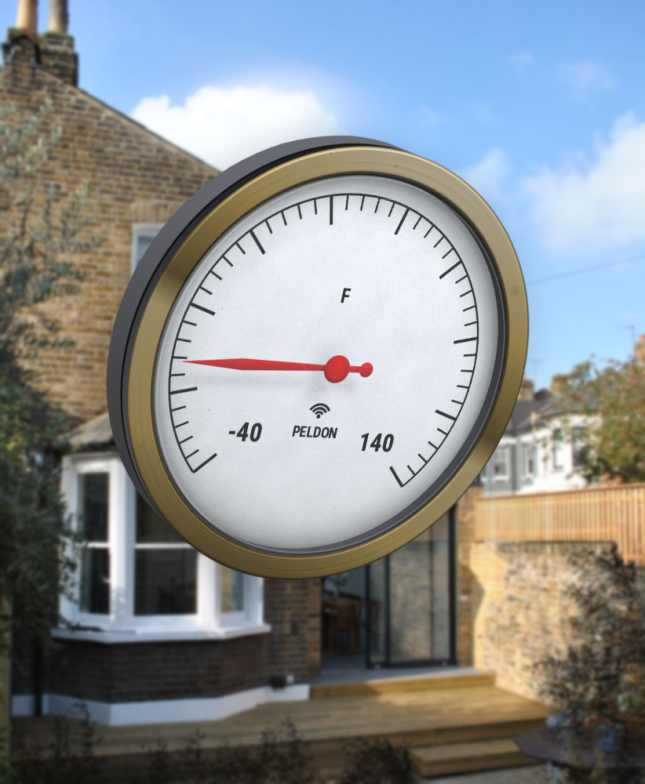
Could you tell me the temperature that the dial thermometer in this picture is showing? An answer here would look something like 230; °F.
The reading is -12; °F
